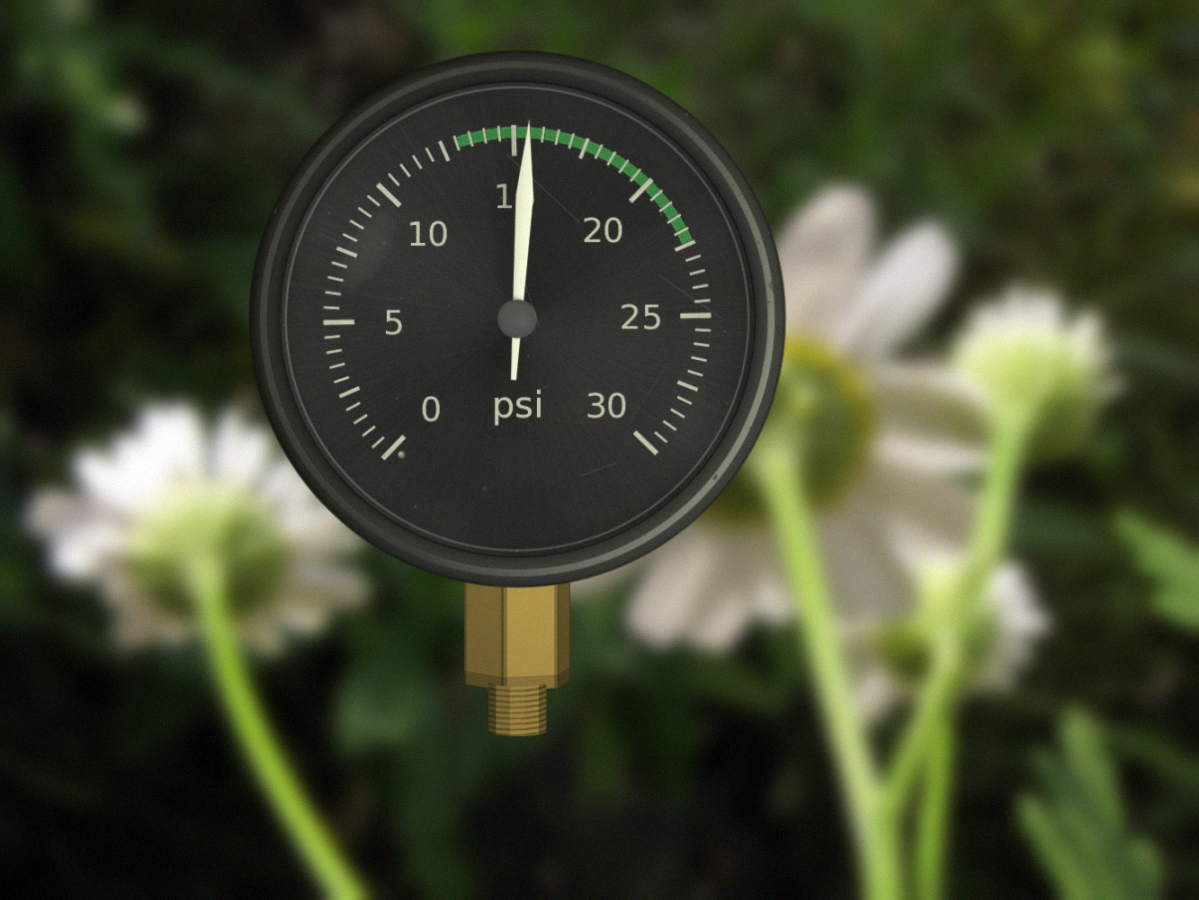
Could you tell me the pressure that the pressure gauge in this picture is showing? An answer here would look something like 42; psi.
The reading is 15.5; psi
